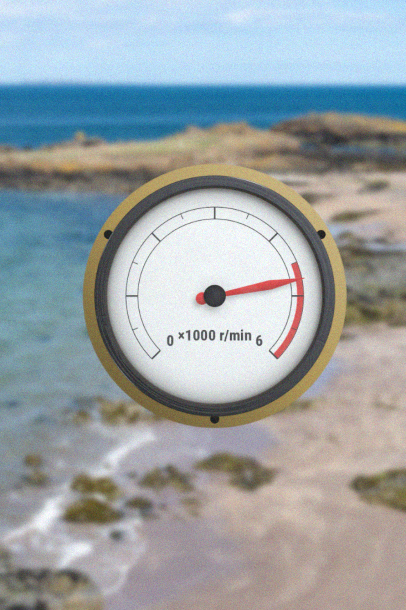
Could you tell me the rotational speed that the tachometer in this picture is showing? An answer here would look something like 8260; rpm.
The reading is 4750; rpm
